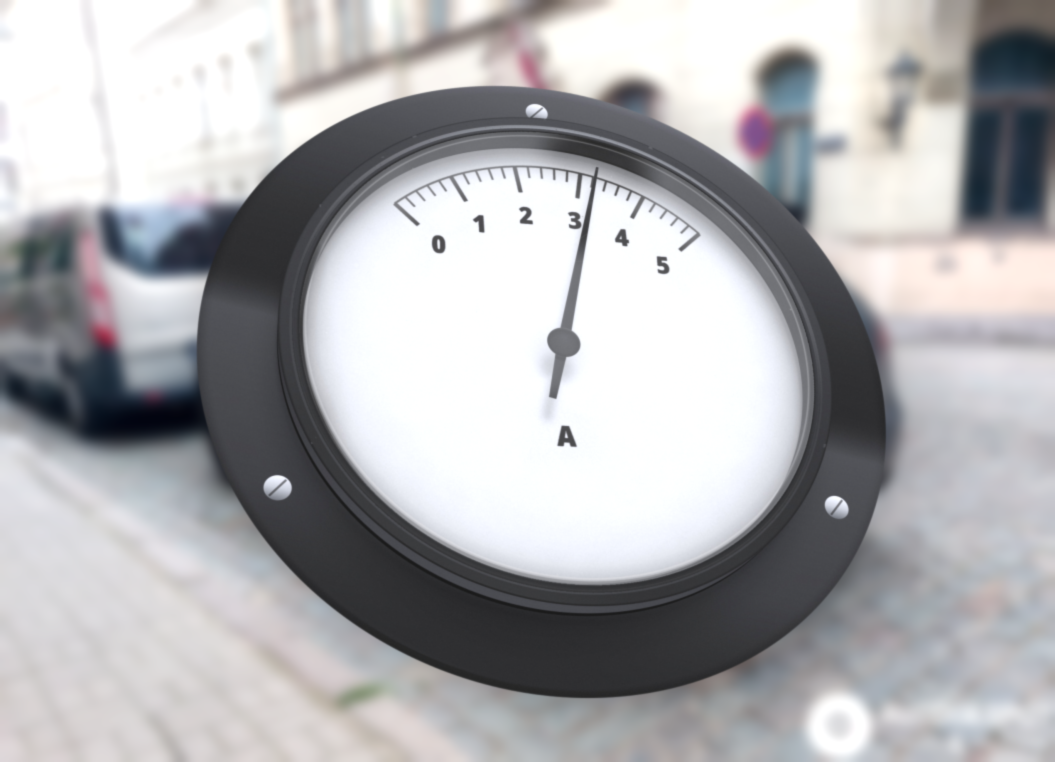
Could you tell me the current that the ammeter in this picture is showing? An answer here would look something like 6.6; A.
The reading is 3.2; A
